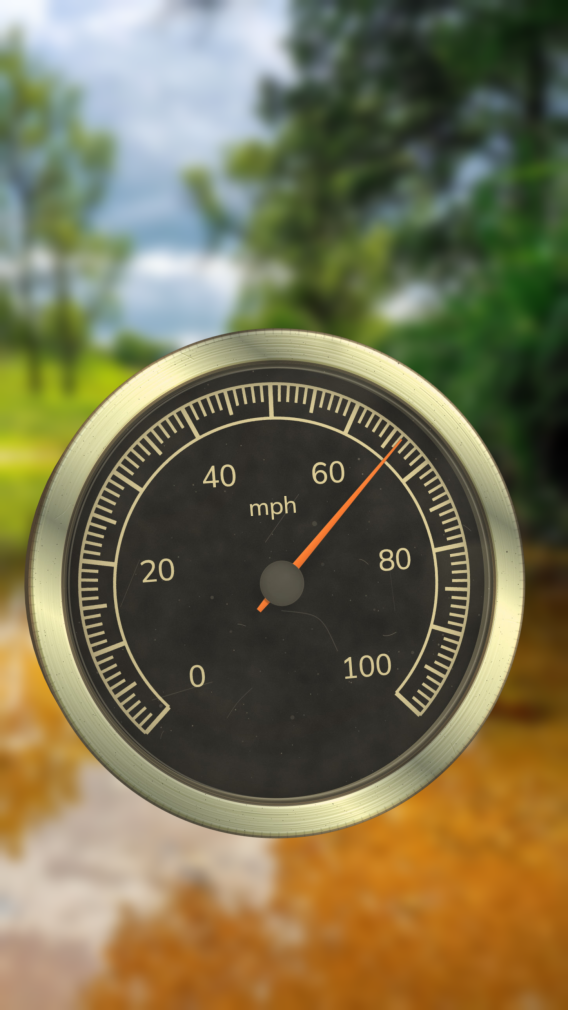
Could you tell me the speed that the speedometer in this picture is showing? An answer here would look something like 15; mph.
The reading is 66; mph
